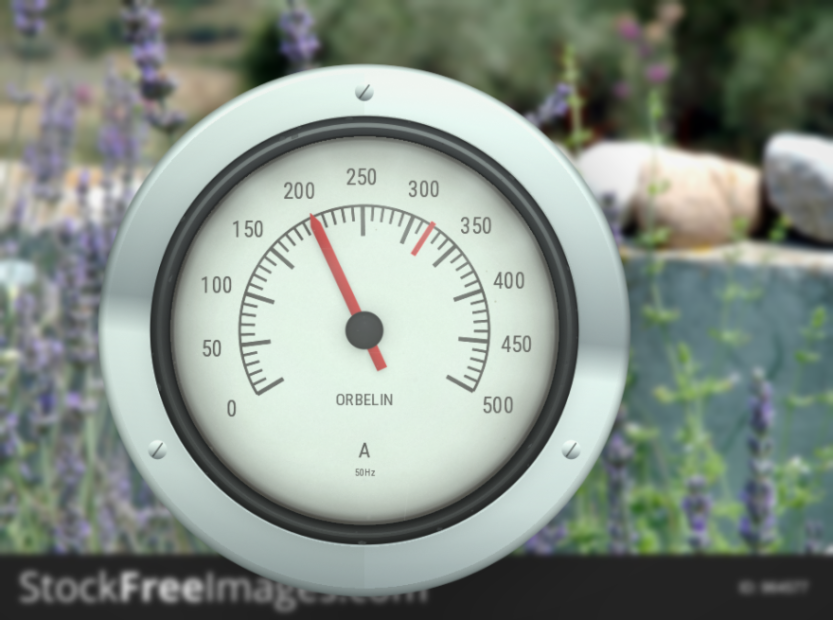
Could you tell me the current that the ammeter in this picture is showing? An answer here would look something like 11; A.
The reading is 200; A
